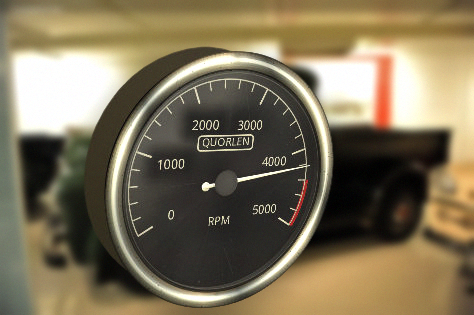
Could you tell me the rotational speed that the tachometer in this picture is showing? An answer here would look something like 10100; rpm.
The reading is 4200; rpm
